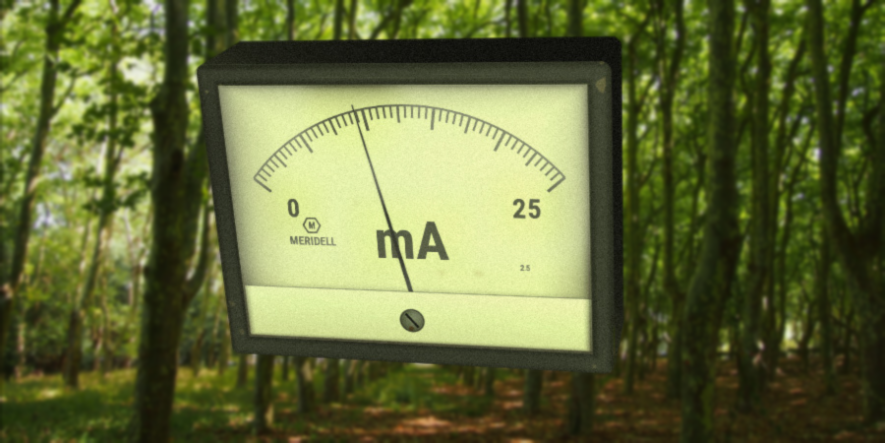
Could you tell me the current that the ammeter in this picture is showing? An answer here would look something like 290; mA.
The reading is 9.5; mA
